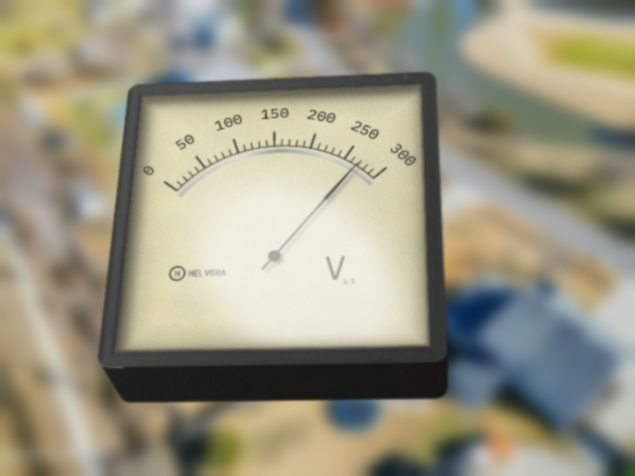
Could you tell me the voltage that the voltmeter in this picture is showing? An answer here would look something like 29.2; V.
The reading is 270; V
